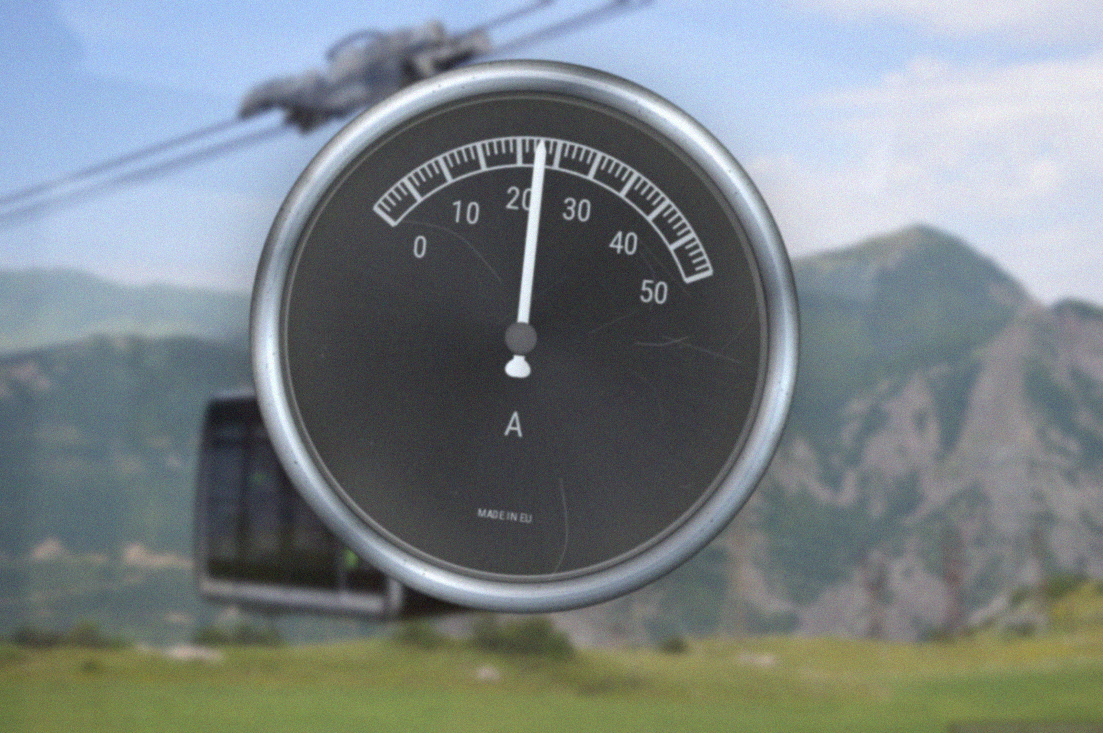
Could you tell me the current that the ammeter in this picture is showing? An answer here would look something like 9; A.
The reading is 23; A
